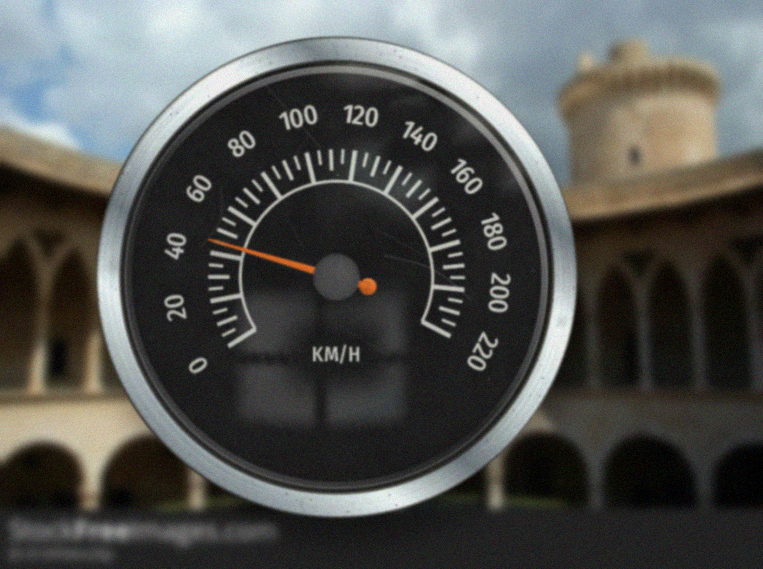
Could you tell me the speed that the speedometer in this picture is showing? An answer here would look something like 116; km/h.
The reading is 45; km/h
